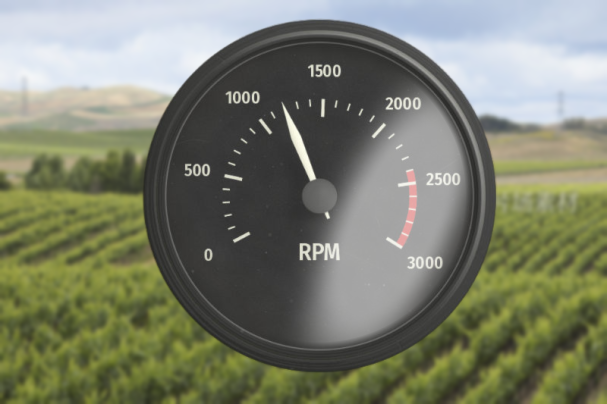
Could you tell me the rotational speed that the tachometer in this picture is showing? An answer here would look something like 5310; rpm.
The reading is 1200; rpm
